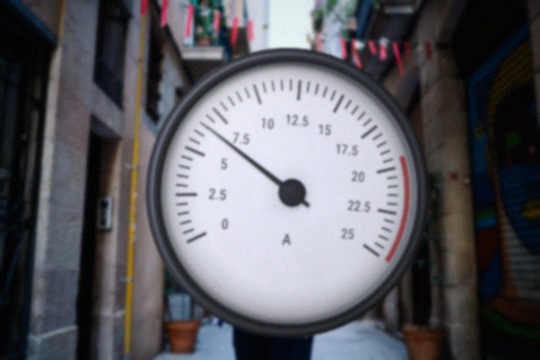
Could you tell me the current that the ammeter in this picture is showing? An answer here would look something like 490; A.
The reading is 6.5; A
